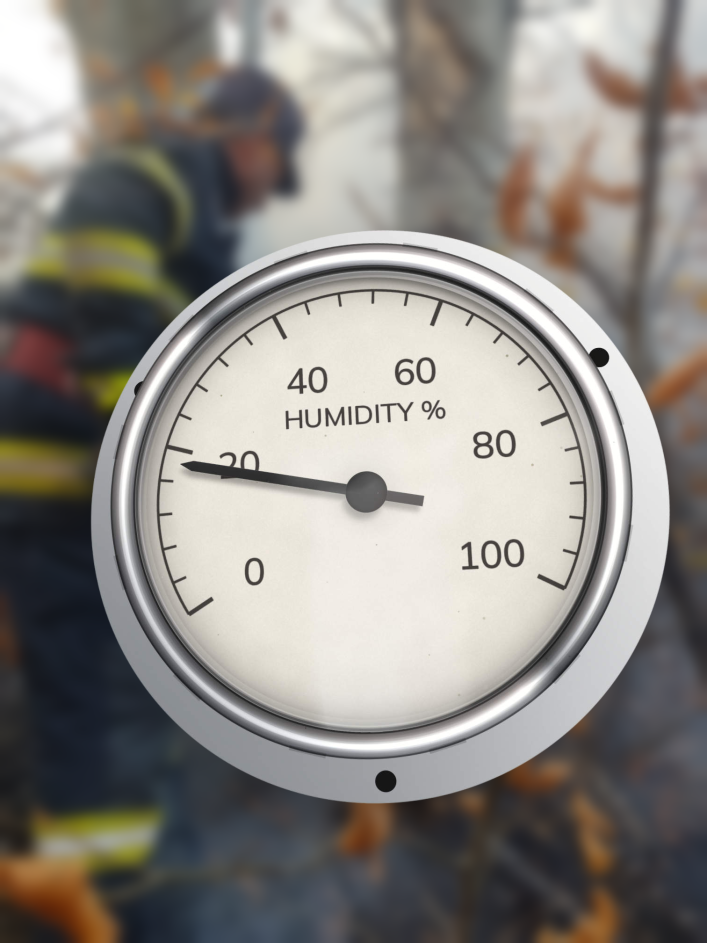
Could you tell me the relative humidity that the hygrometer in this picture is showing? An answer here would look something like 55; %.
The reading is 18; %
